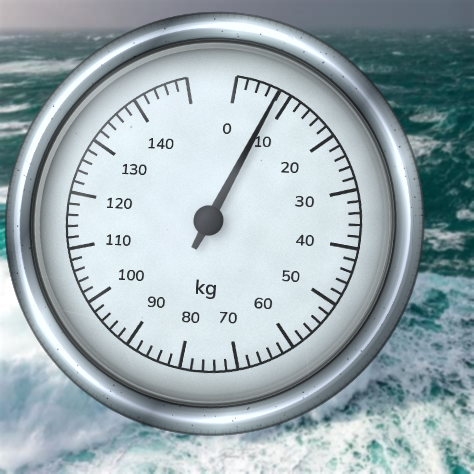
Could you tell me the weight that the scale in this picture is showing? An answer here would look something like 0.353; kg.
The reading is 8; kg
